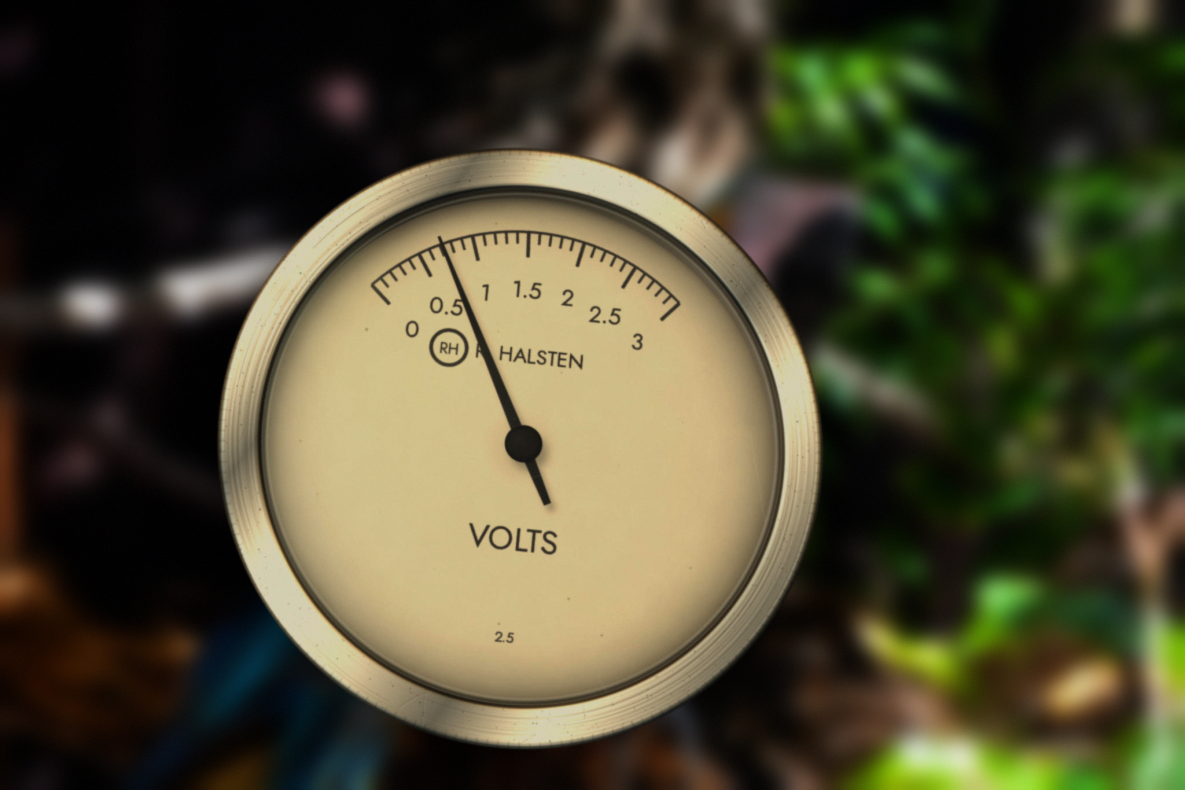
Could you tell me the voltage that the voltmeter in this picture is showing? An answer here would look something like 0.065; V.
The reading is 0.7; V
